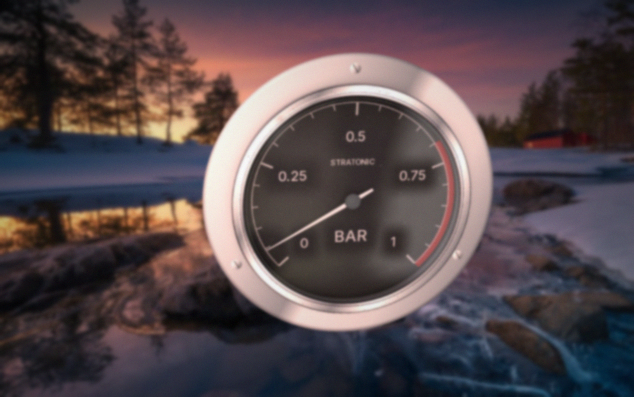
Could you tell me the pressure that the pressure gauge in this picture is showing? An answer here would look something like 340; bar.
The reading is 0.05; bar
